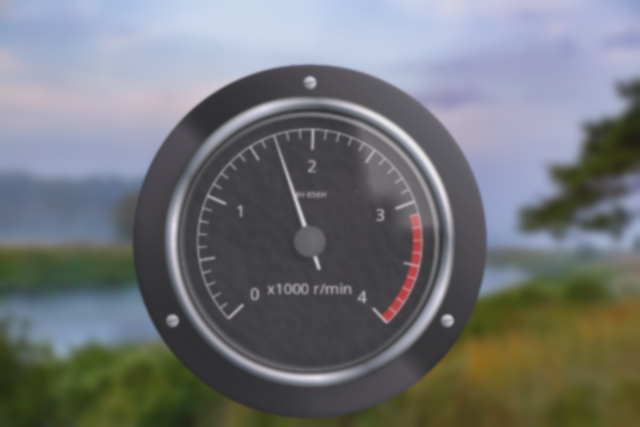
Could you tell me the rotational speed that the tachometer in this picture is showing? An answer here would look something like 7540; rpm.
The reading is 1700; rpm
